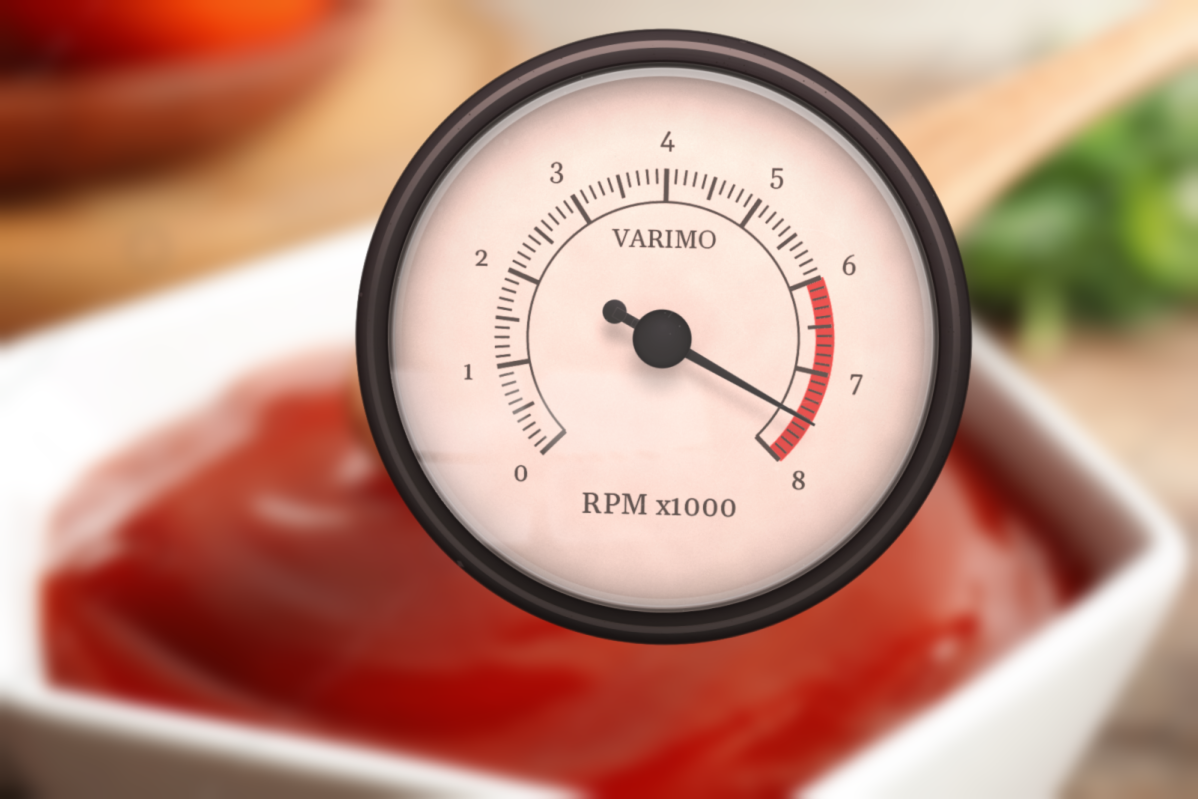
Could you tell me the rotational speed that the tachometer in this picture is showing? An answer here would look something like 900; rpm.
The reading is 7500; rpm
